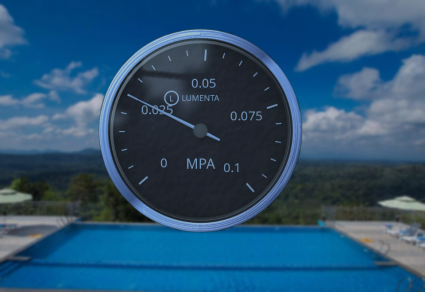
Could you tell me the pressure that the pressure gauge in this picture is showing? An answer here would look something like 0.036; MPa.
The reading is 0.025; MPa
